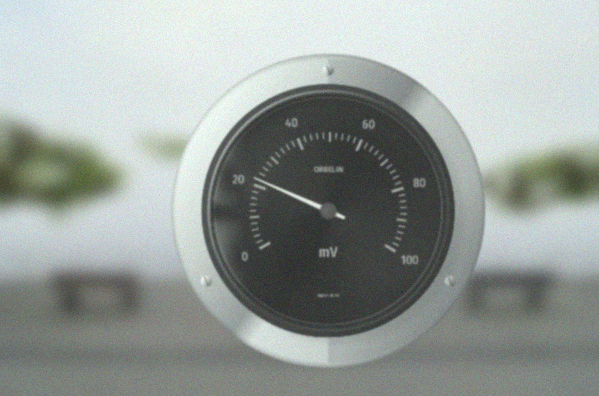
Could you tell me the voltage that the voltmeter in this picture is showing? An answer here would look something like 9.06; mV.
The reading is 22; mV
